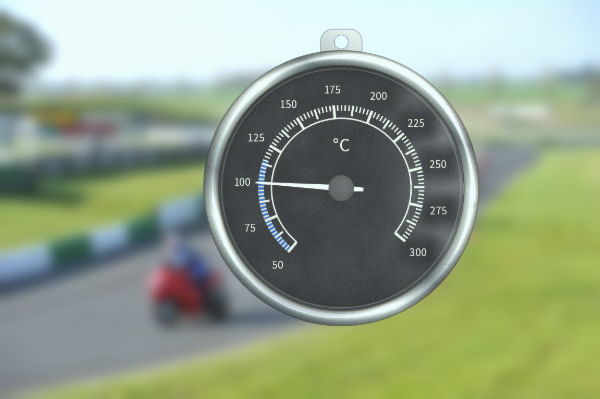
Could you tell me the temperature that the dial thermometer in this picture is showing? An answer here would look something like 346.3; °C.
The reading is 100; °C
